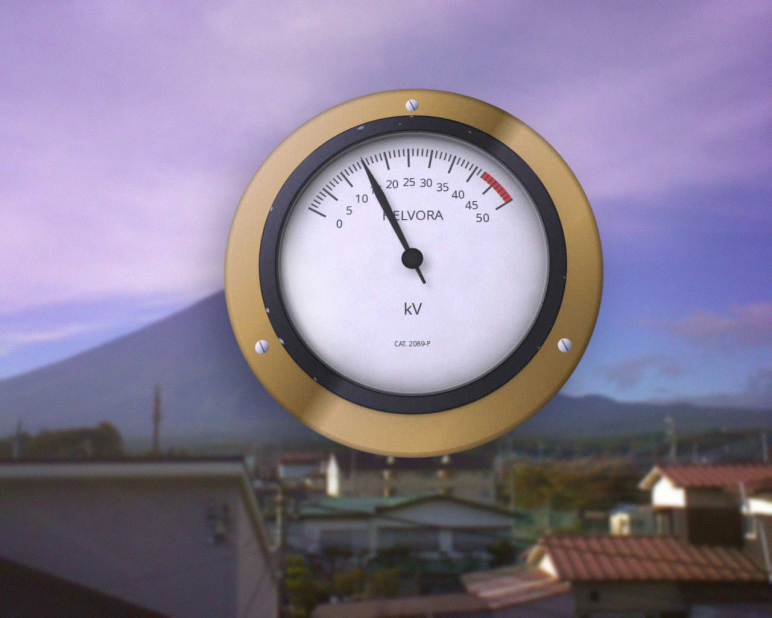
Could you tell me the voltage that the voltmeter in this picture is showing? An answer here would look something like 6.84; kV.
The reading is 15; kV
